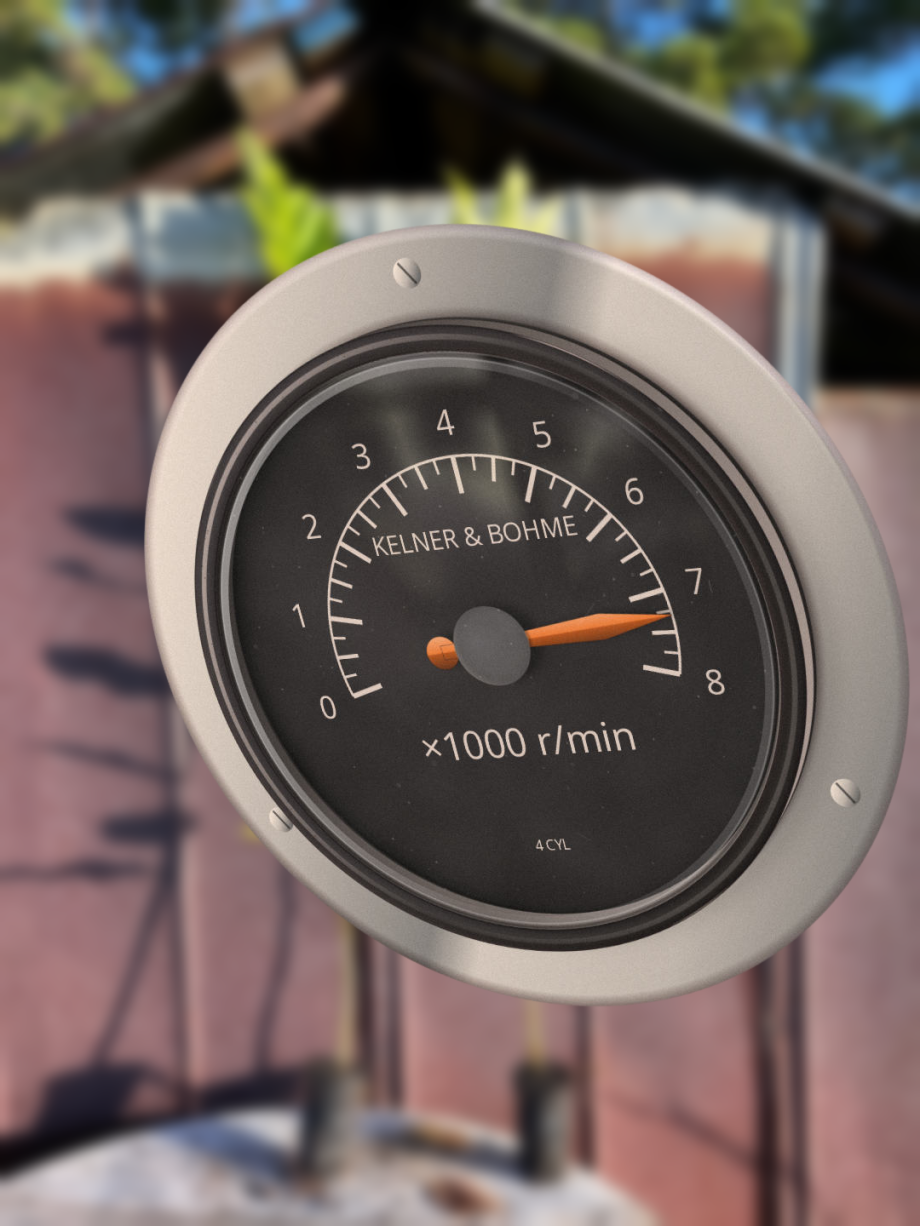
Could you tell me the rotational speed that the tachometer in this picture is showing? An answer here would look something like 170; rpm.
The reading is 7250; rpm
